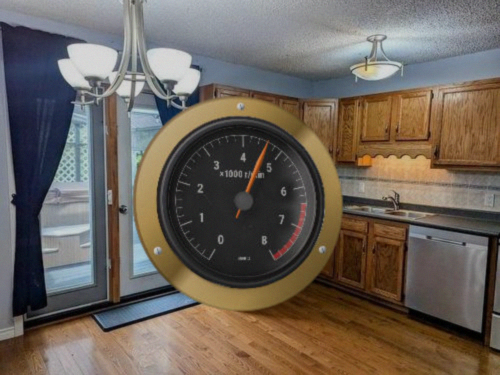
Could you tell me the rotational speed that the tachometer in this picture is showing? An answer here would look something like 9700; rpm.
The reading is 4600; rpm
